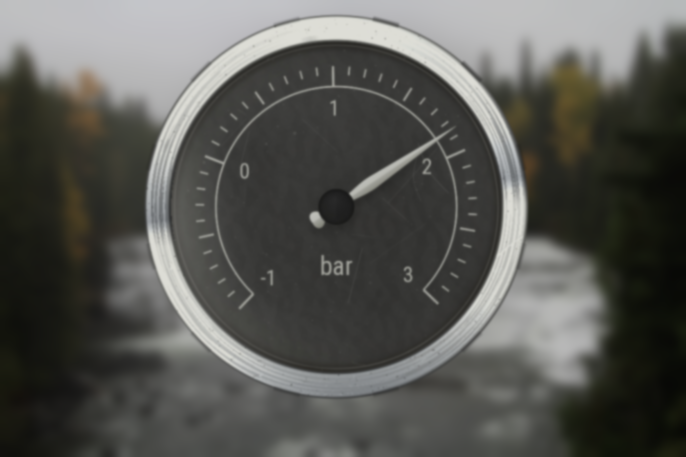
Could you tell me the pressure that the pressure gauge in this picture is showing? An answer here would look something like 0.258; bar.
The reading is 1.85; bar
